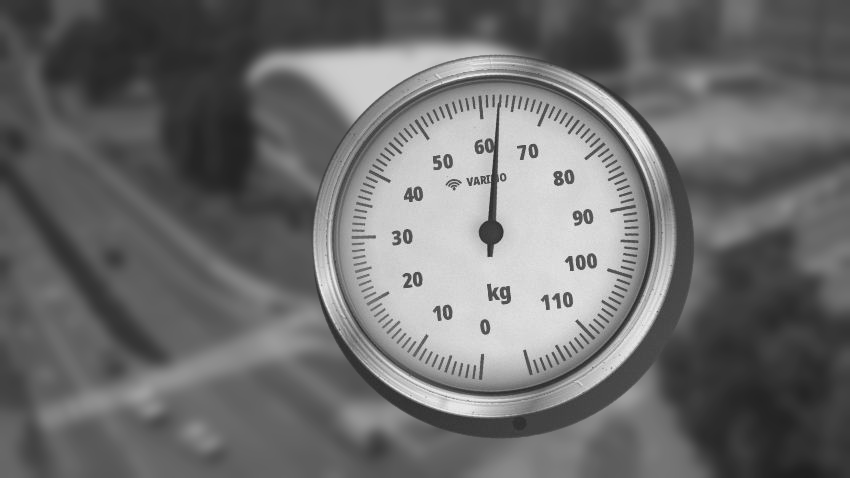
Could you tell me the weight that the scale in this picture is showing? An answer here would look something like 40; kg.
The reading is 63; kg
